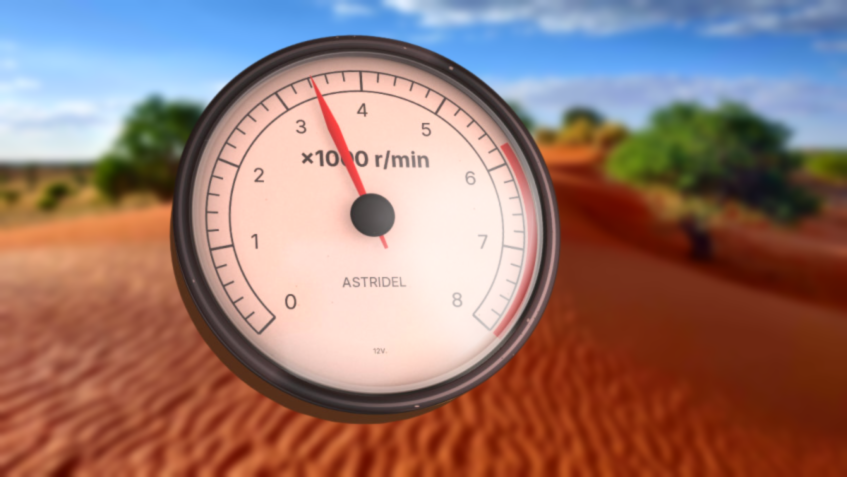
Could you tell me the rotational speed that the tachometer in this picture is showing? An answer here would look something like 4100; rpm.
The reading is 3400; rpm
